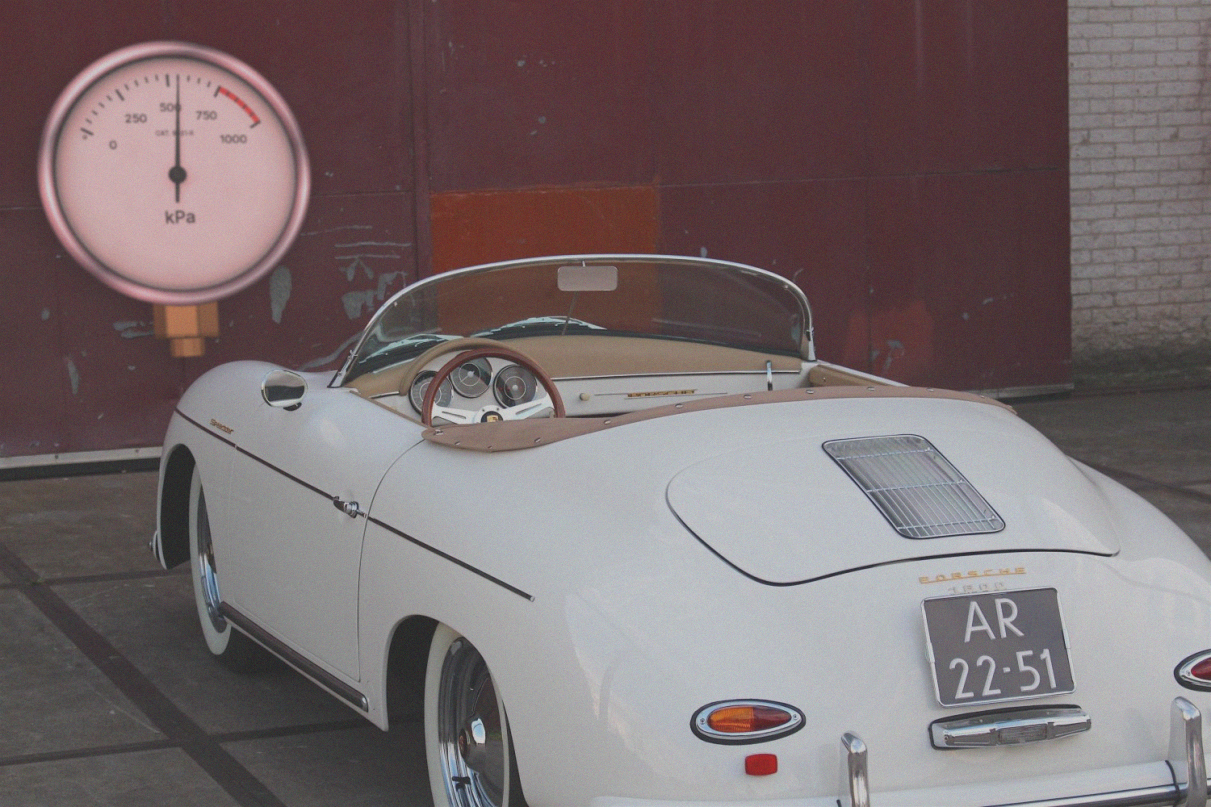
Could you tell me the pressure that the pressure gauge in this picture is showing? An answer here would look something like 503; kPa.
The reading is 550; kPa
